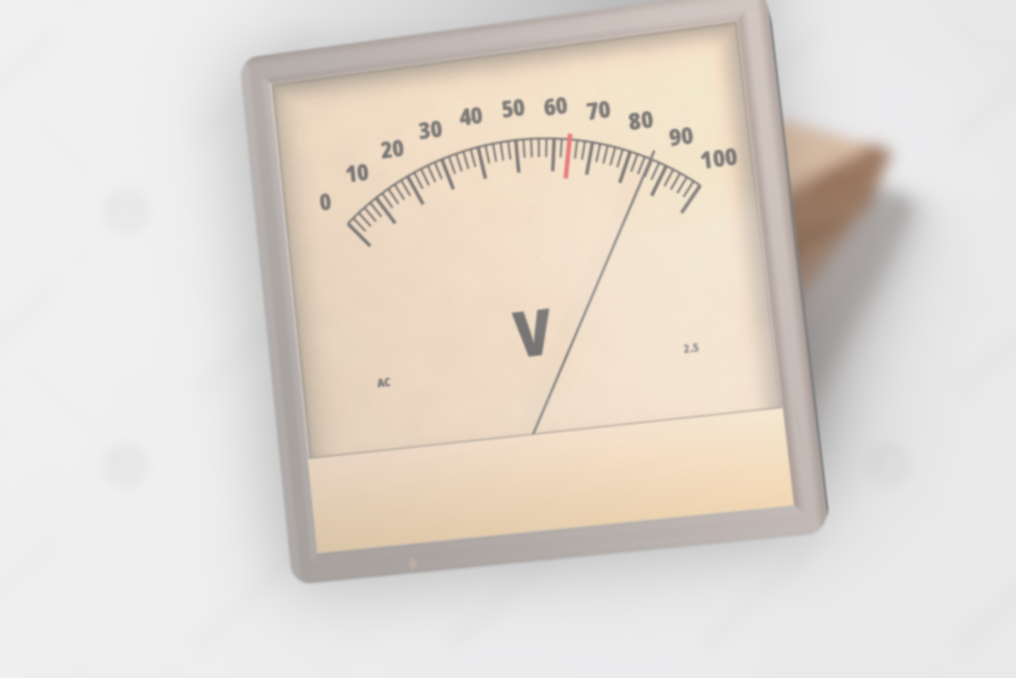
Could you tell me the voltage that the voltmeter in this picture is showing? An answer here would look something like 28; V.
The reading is 86; V
